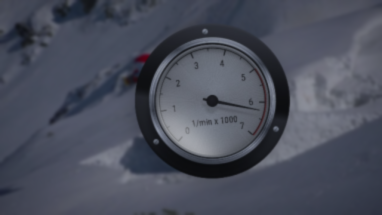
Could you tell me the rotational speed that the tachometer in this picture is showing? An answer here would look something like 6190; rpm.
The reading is 6250; rpm
